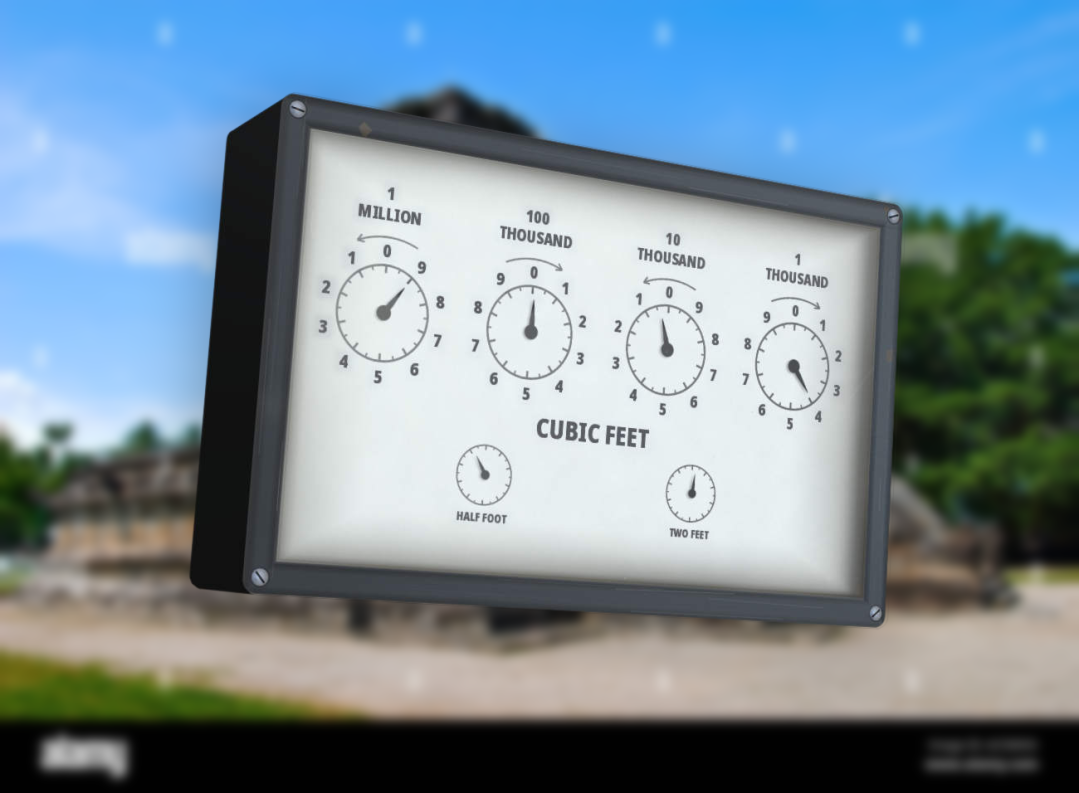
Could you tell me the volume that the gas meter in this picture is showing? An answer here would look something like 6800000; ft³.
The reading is 900400; ft³
